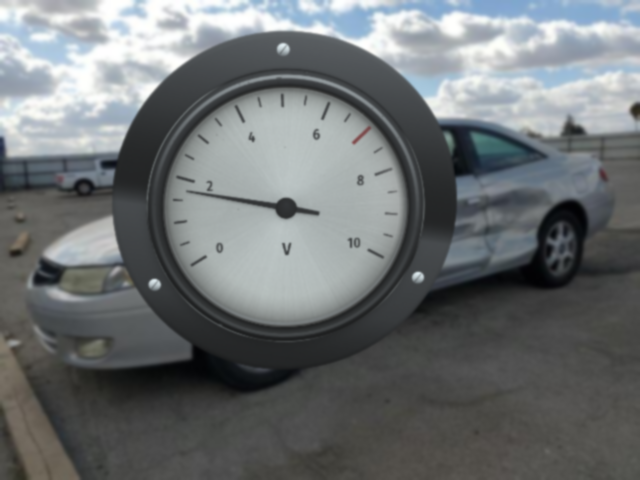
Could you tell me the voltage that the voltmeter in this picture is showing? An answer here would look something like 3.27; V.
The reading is 1.75; V
